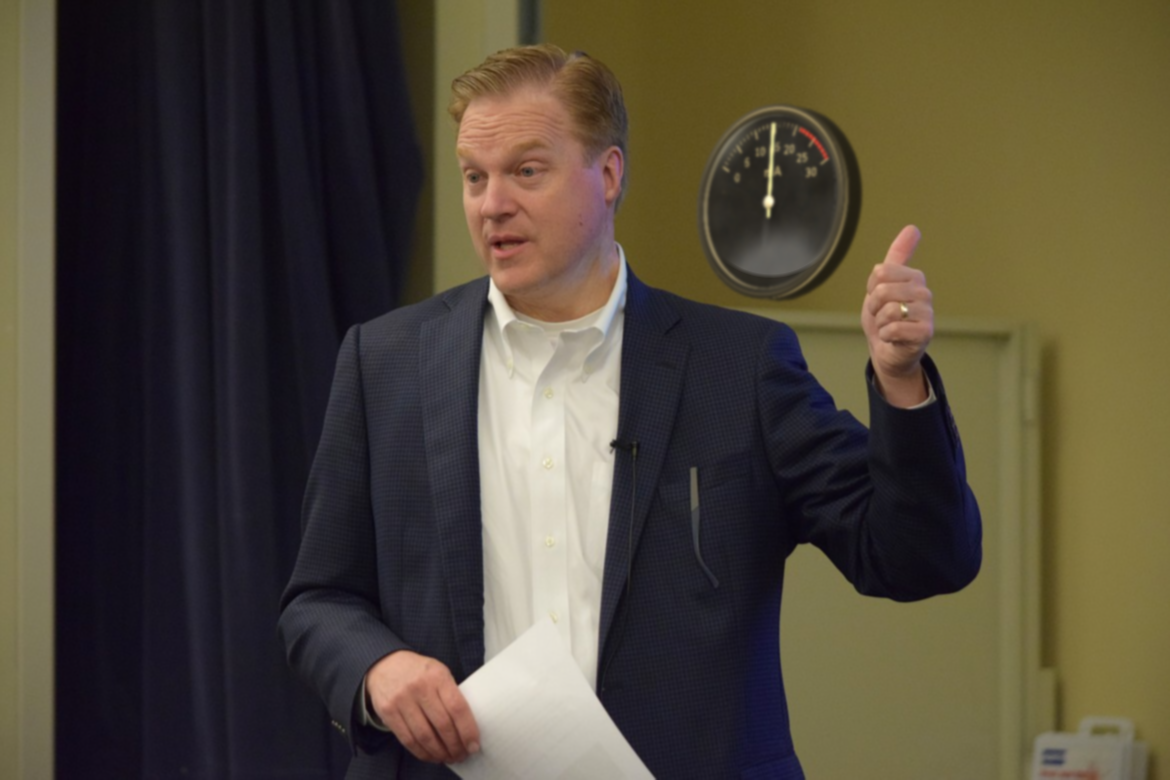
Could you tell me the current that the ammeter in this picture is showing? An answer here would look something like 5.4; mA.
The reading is 15; mA
